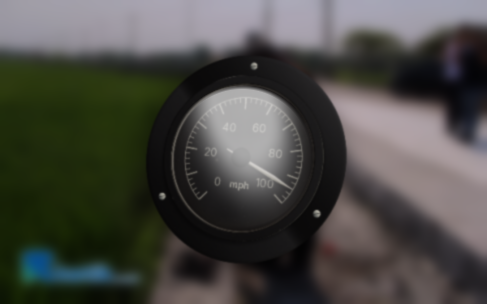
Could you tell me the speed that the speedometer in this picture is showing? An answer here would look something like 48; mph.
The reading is 94; mph
